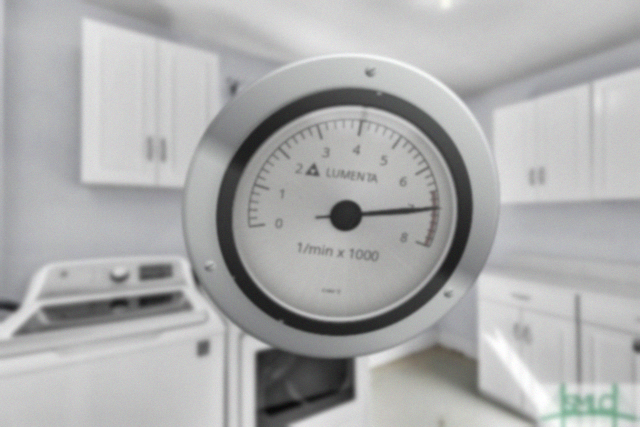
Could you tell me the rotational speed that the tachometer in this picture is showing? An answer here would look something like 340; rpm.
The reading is 7000; rpm
